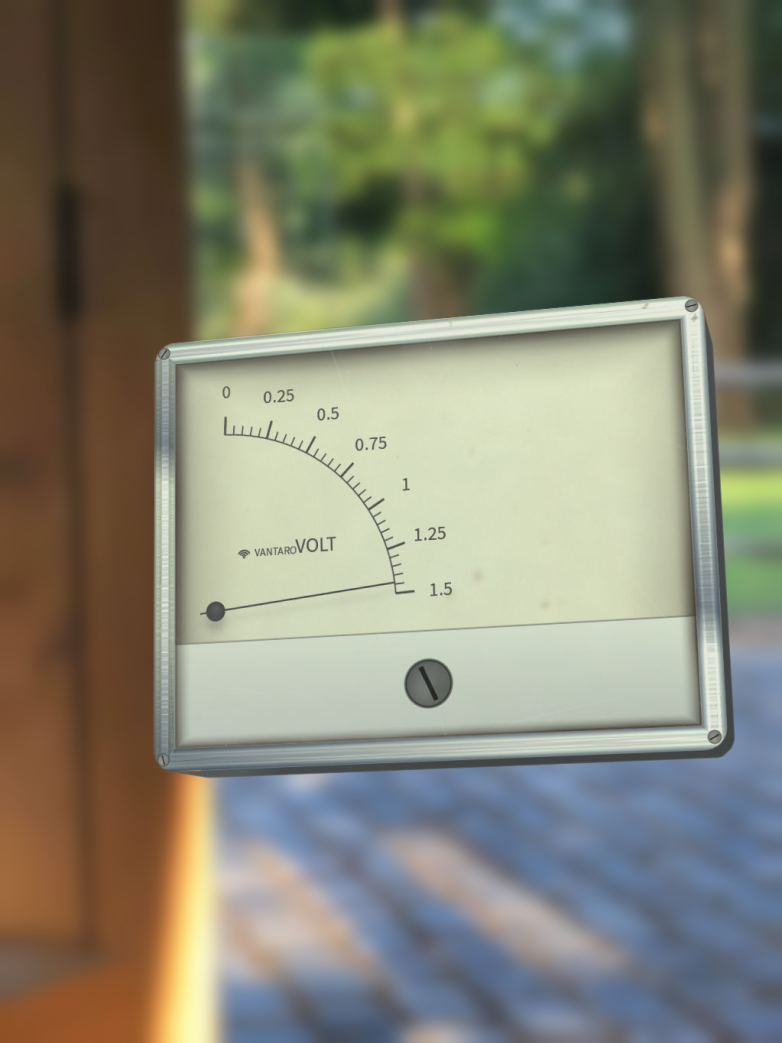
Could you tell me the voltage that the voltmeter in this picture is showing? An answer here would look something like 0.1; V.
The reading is 1.45; V
